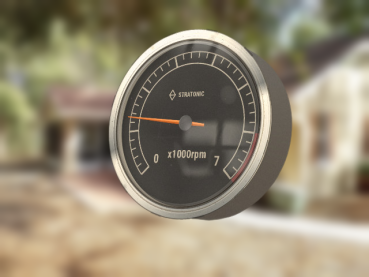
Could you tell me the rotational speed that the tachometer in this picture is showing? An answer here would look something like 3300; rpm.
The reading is 1300; rpm
